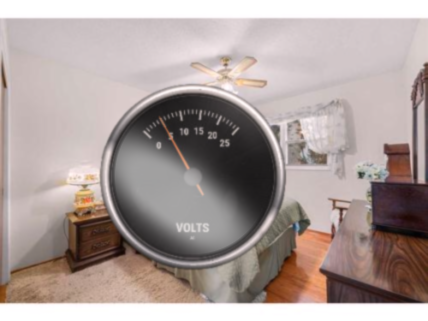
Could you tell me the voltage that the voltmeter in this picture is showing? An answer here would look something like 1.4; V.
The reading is 5; V
